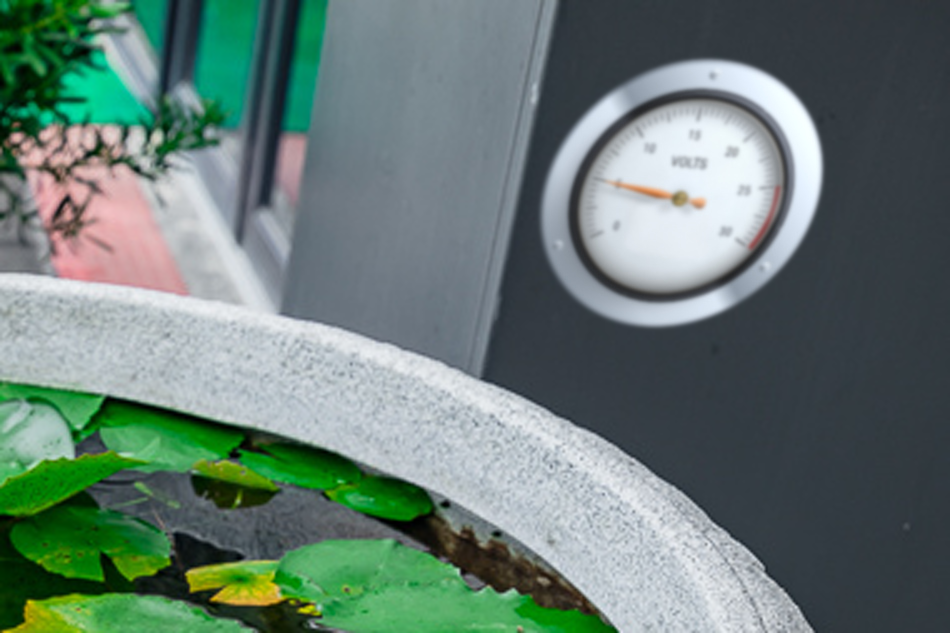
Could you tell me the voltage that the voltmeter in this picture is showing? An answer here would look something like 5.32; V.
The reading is 5; V
